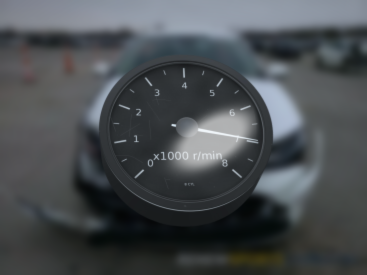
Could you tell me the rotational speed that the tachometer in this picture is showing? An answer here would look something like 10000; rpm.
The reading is 7000; rpm
